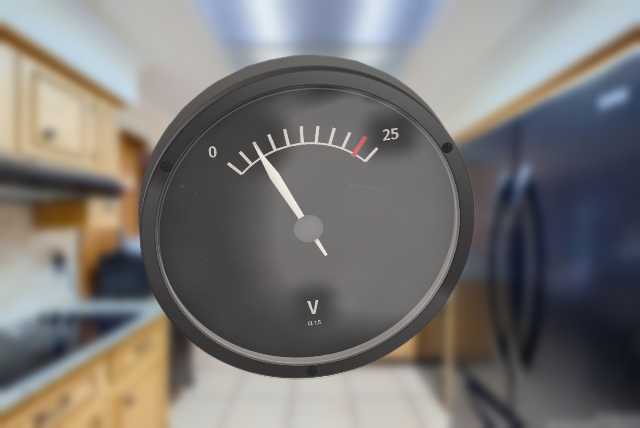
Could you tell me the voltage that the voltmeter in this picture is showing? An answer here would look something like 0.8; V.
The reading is 5; V
